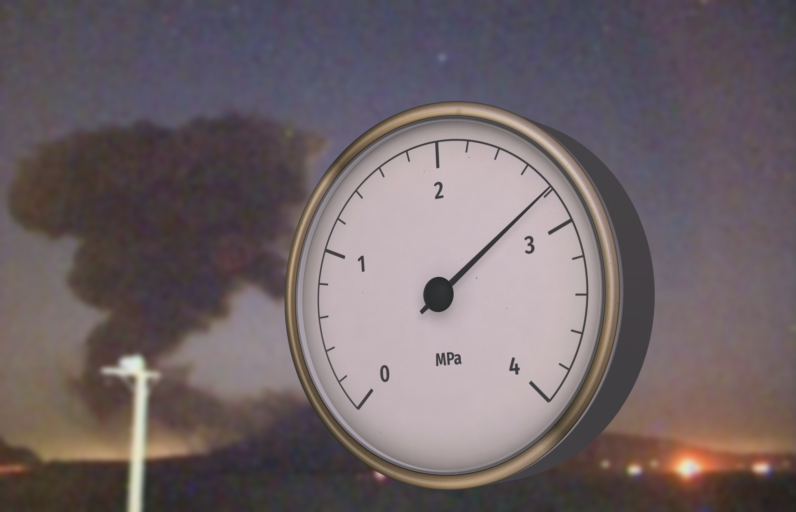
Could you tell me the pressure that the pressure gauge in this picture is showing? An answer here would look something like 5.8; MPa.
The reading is 2.8; MPa
